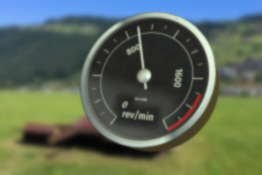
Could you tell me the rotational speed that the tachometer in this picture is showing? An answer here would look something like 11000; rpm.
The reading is 900; rpm
